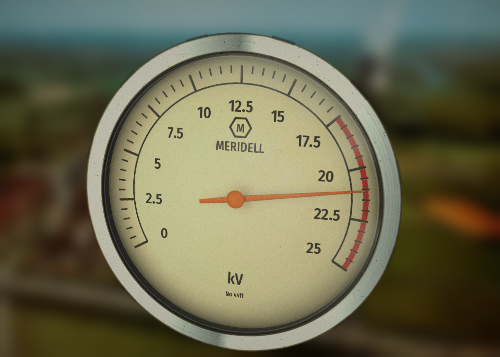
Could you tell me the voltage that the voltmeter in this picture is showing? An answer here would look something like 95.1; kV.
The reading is 21; kV
